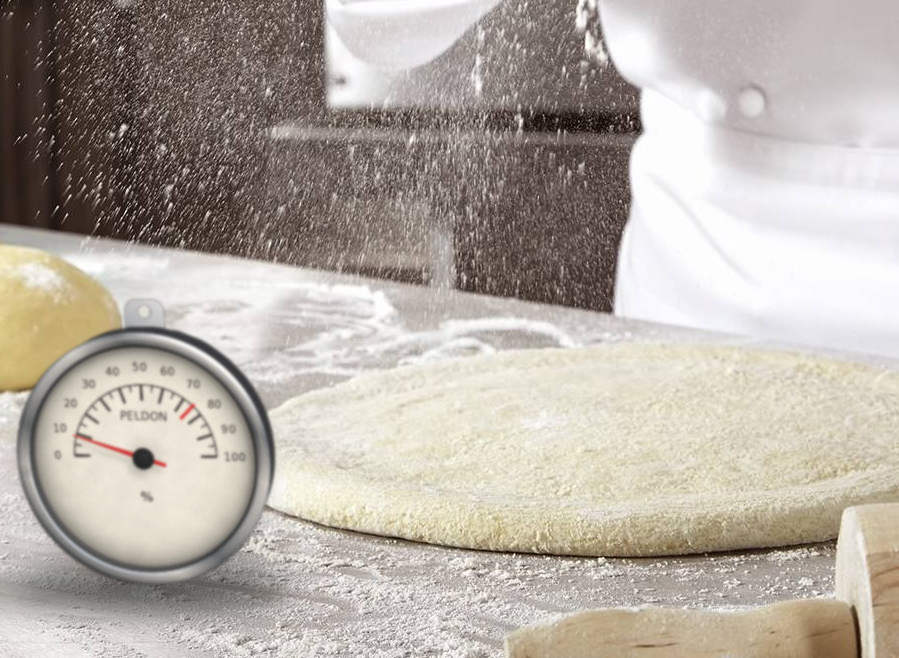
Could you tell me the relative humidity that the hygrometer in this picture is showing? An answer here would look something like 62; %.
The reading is 10; %
